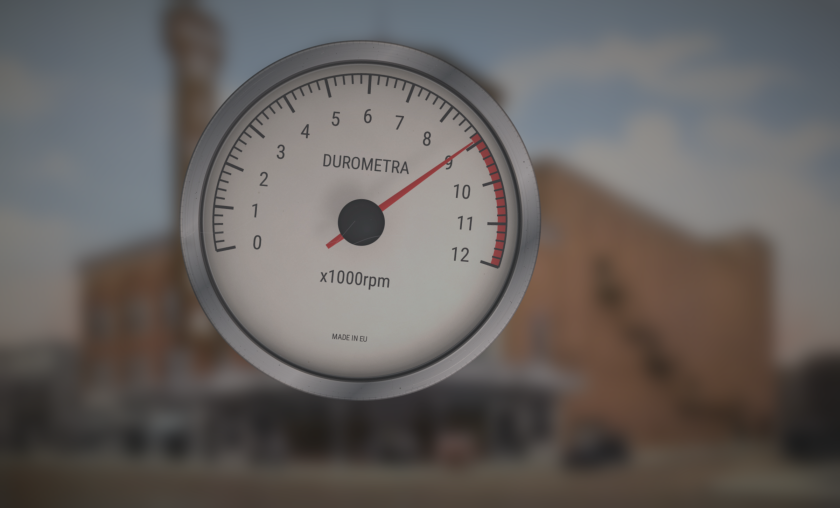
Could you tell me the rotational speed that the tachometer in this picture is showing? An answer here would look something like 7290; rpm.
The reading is 8900; rpm
